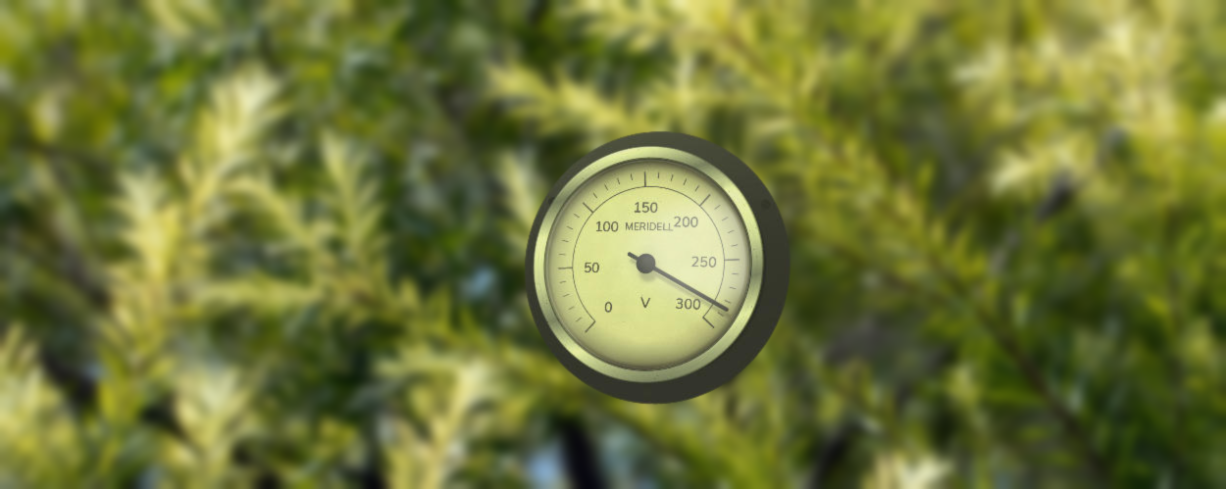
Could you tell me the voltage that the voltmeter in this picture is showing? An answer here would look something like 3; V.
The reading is 285; V
